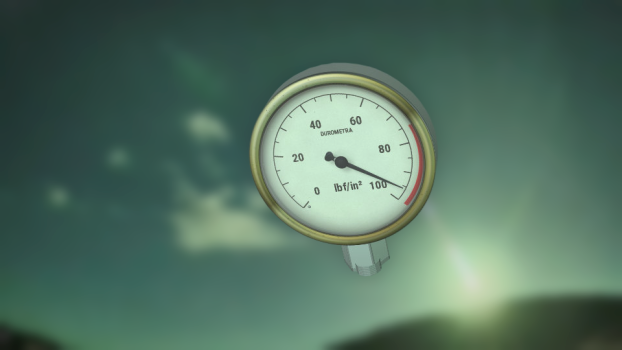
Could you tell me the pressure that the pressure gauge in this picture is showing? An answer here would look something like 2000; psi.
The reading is 95; psi
